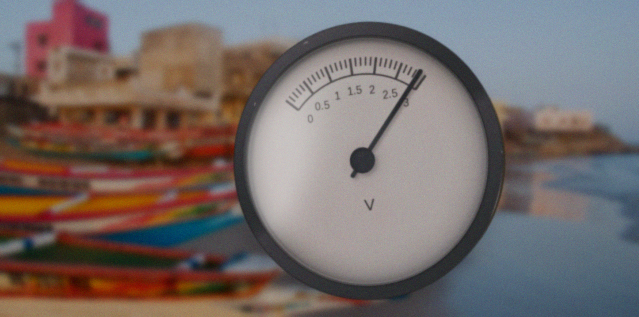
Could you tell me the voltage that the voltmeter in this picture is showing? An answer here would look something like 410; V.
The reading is 2.9; V
